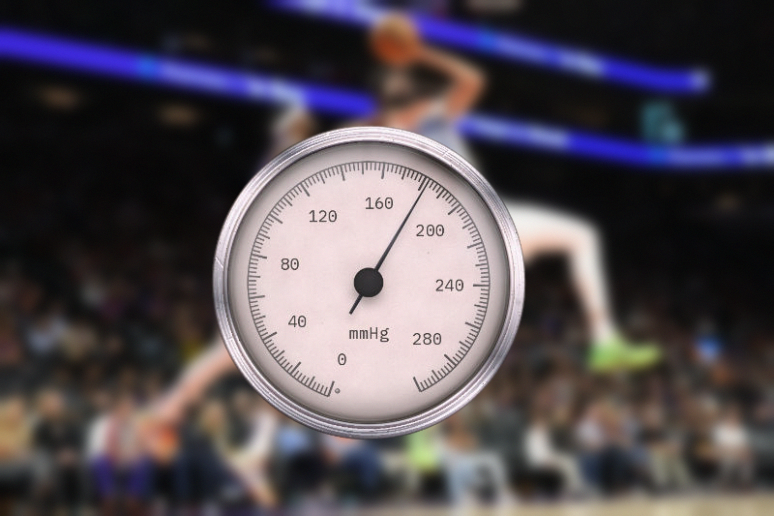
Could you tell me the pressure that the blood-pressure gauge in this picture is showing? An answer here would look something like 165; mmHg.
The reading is 182; mmHg
